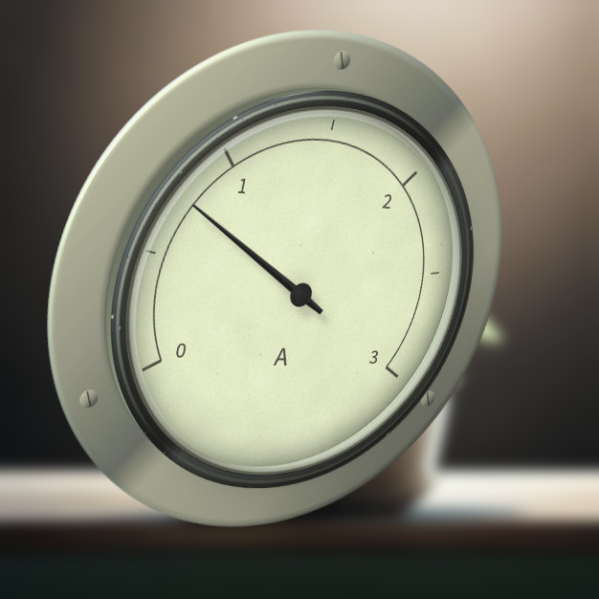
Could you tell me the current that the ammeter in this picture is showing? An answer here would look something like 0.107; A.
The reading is 0.75; A
